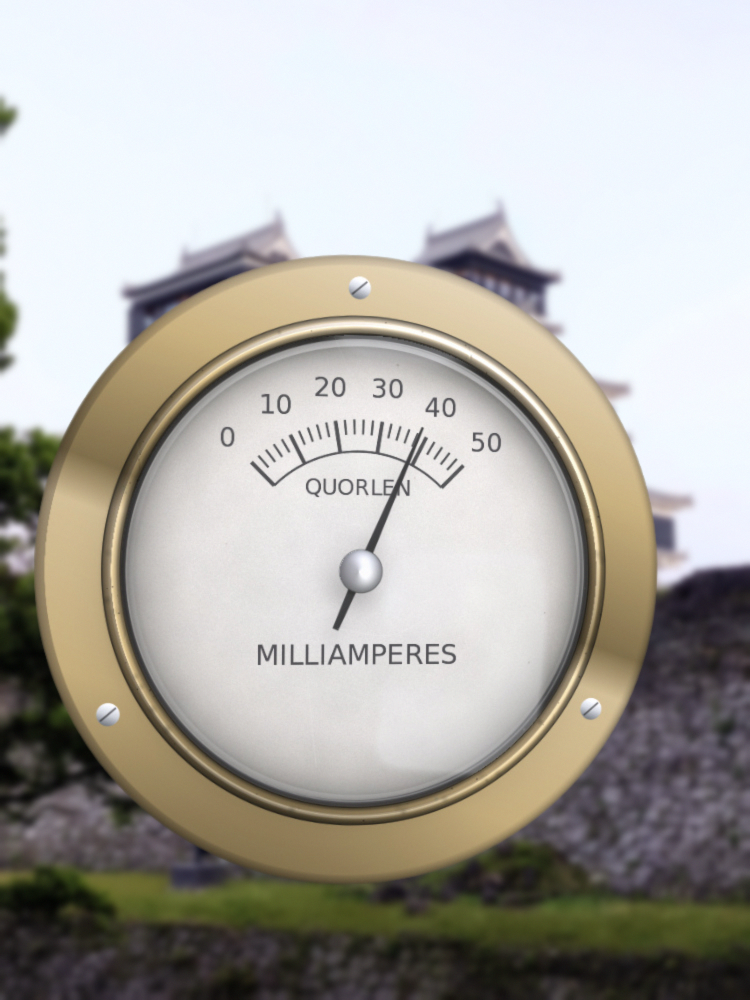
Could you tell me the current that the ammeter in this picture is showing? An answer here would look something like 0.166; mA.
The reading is 38; mA
